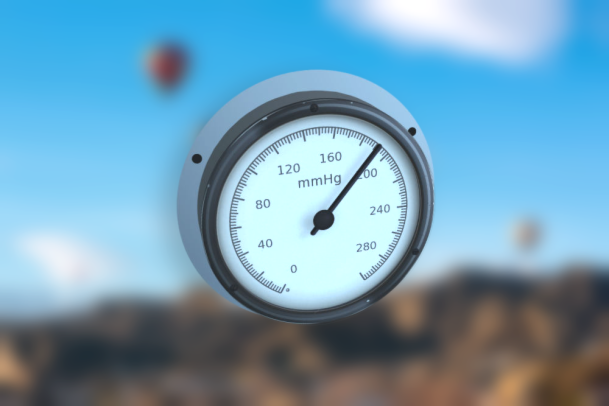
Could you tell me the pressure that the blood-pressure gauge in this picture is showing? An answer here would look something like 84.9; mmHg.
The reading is 190; mmHg
